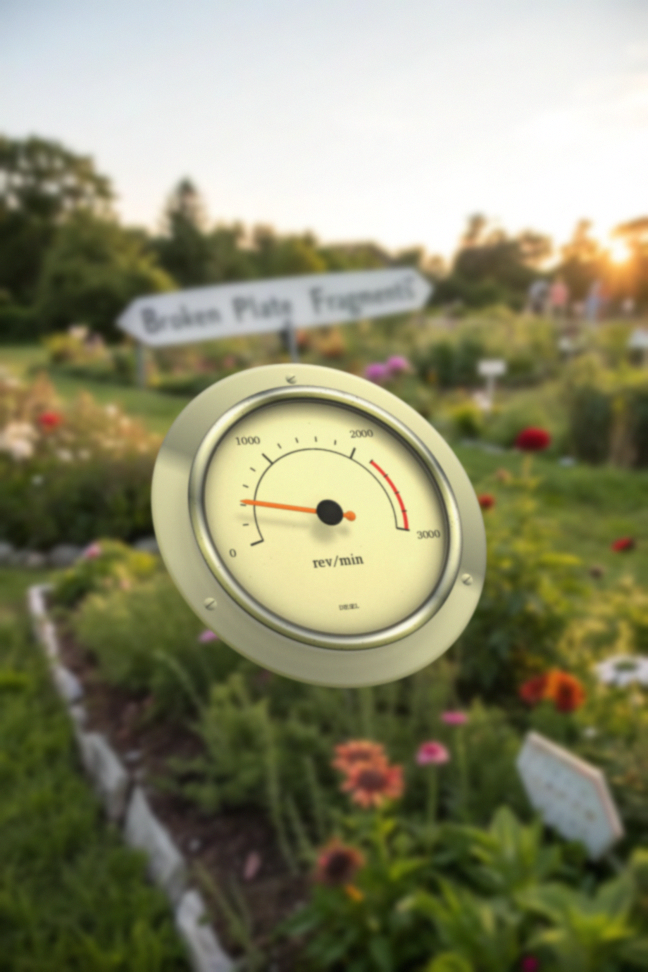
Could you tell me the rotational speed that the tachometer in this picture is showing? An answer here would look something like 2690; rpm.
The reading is 400; rpm
